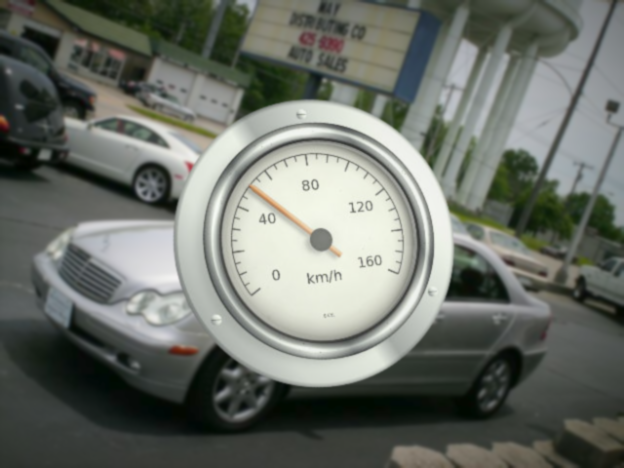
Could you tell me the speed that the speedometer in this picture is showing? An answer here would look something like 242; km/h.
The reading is 50; km/h
